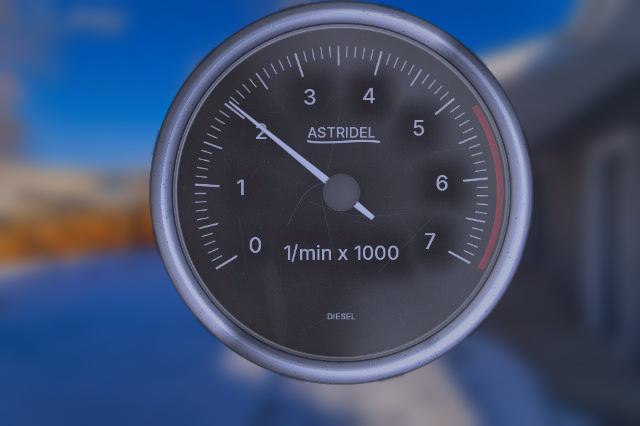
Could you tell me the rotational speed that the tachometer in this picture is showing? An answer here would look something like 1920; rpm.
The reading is 2050; rpm
